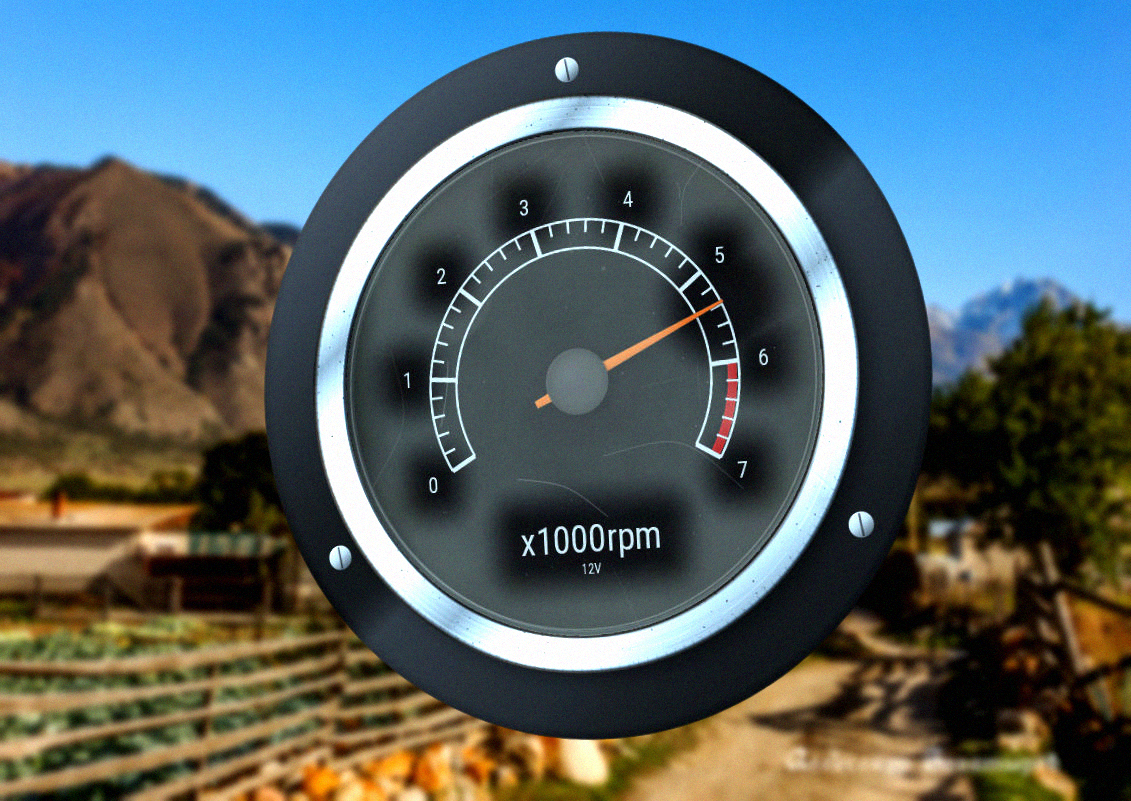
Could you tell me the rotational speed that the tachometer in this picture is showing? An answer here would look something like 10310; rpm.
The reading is 5400; rpm
